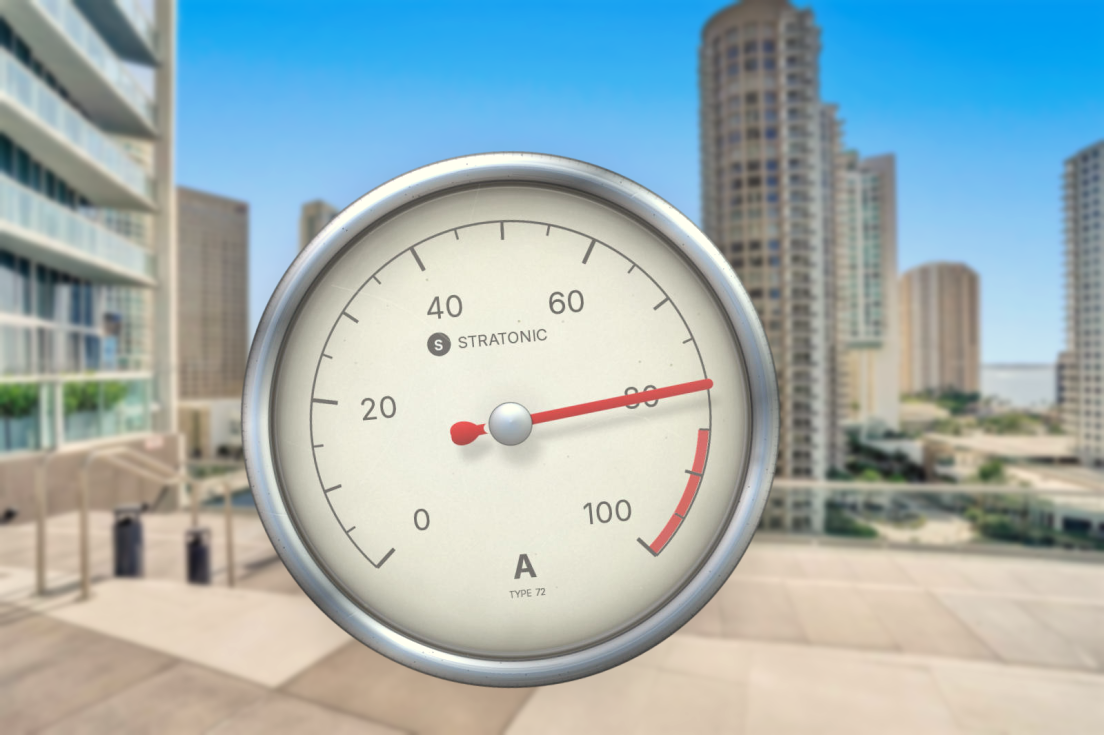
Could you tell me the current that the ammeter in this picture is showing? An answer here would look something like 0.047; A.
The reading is 80; A
